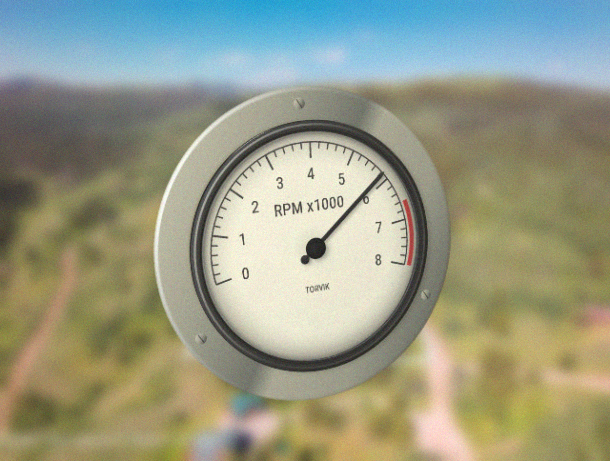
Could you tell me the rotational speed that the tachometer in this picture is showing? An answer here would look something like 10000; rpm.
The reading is 5800; rpm
